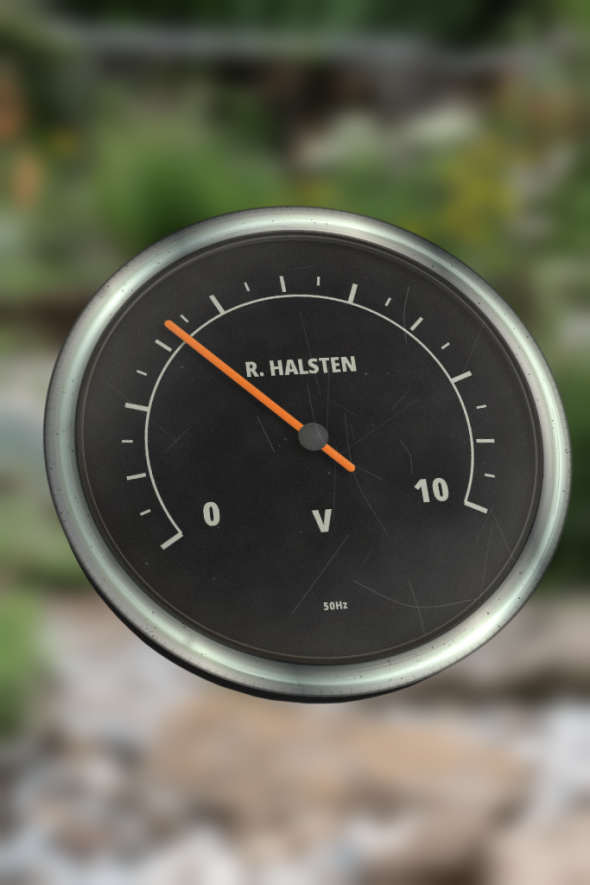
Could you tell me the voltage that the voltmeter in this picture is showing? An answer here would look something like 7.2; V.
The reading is 3.25; V
